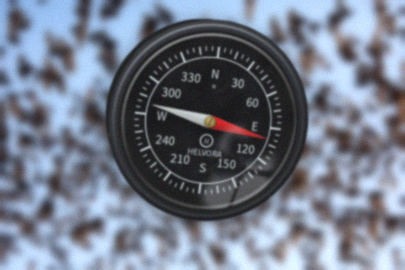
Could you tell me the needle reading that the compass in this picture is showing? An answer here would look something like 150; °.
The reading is 100; °
